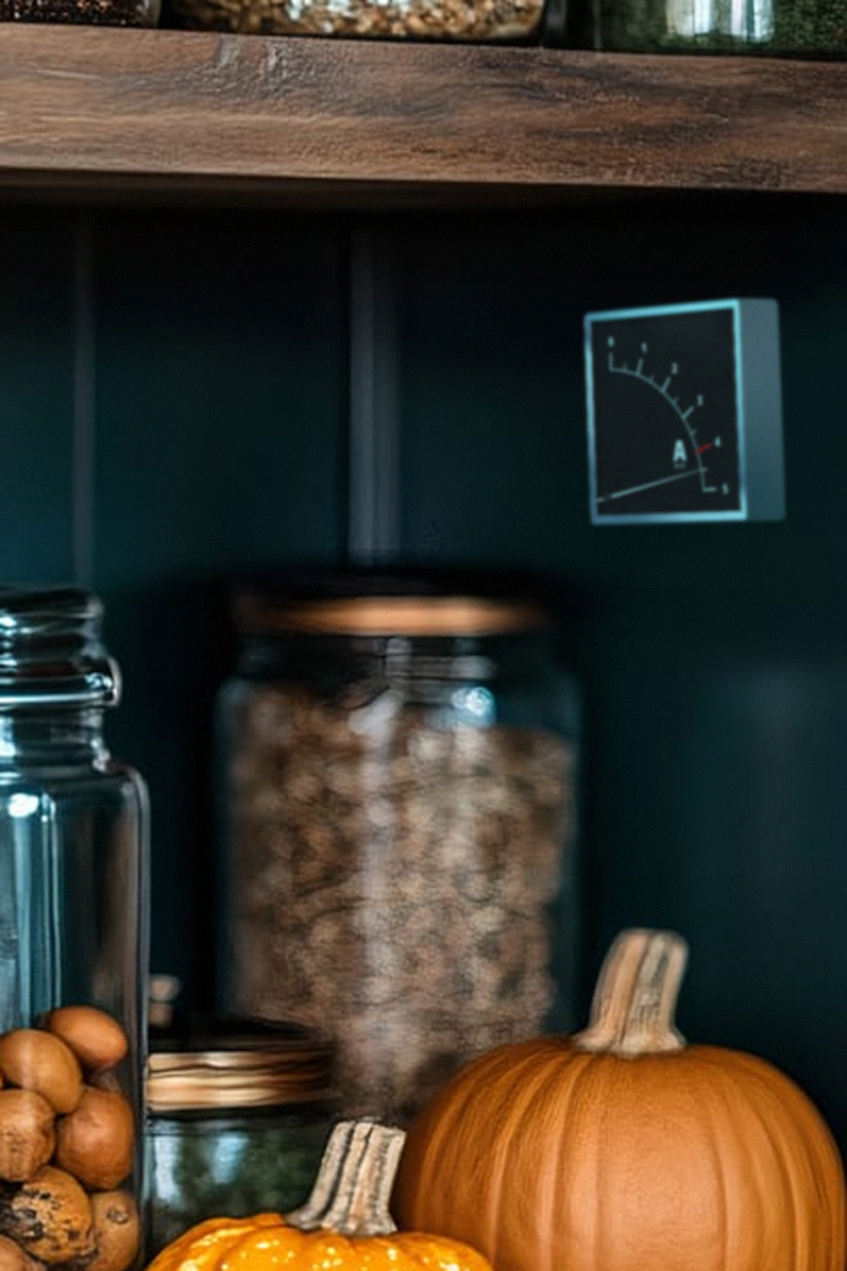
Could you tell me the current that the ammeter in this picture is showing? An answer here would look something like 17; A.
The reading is 4.5; A
